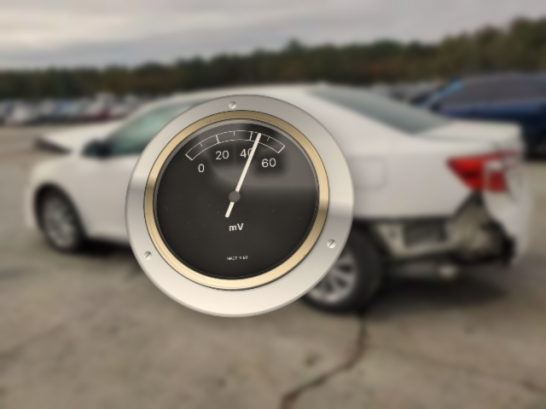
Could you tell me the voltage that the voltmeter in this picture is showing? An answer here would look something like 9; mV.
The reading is 45; mV
